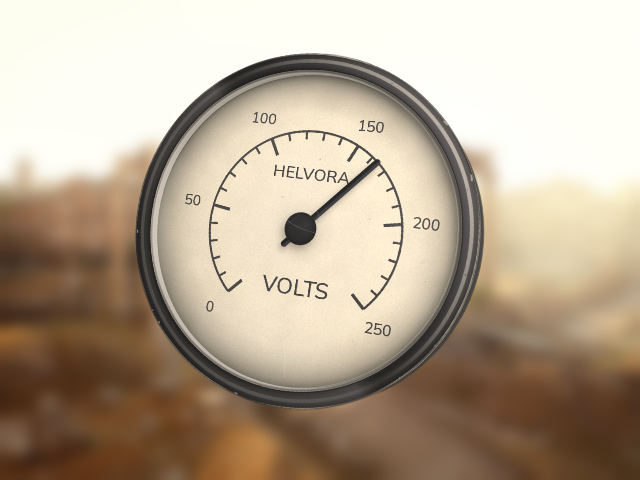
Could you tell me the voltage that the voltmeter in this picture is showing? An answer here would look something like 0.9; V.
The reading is 165; V
